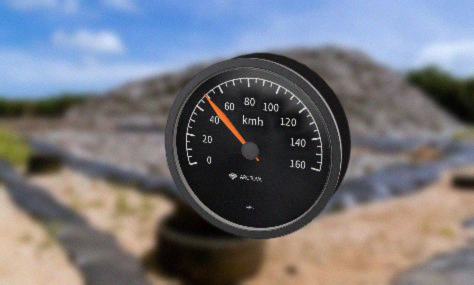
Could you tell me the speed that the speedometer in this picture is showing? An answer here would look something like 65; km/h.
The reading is 50; km/h
